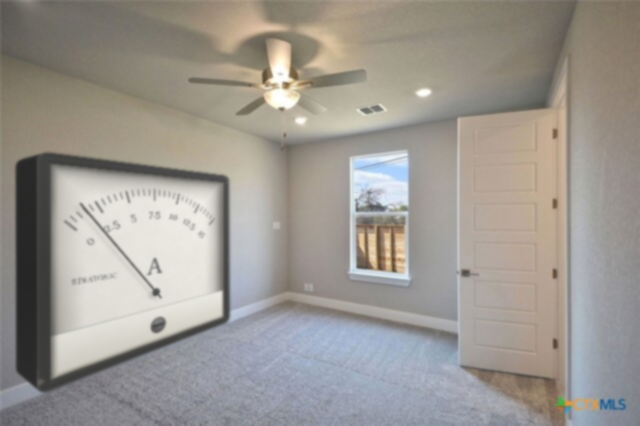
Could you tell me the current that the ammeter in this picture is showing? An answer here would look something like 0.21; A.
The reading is 1.5; A
